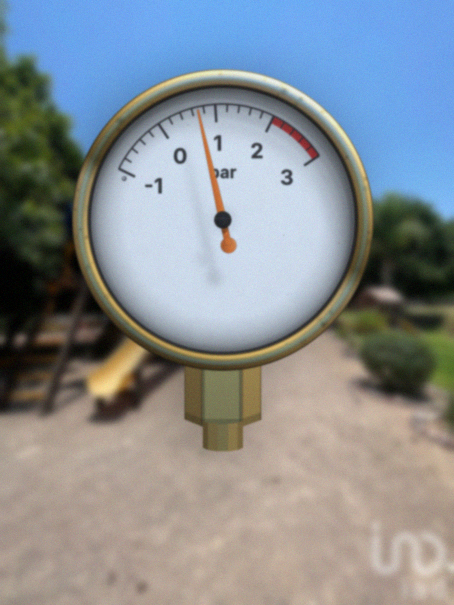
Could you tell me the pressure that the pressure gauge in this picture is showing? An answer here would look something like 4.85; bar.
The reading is 0.7; bar
